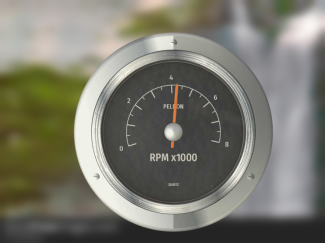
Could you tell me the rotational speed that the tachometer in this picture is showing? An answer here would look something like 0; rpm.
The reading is 4250; rpm
